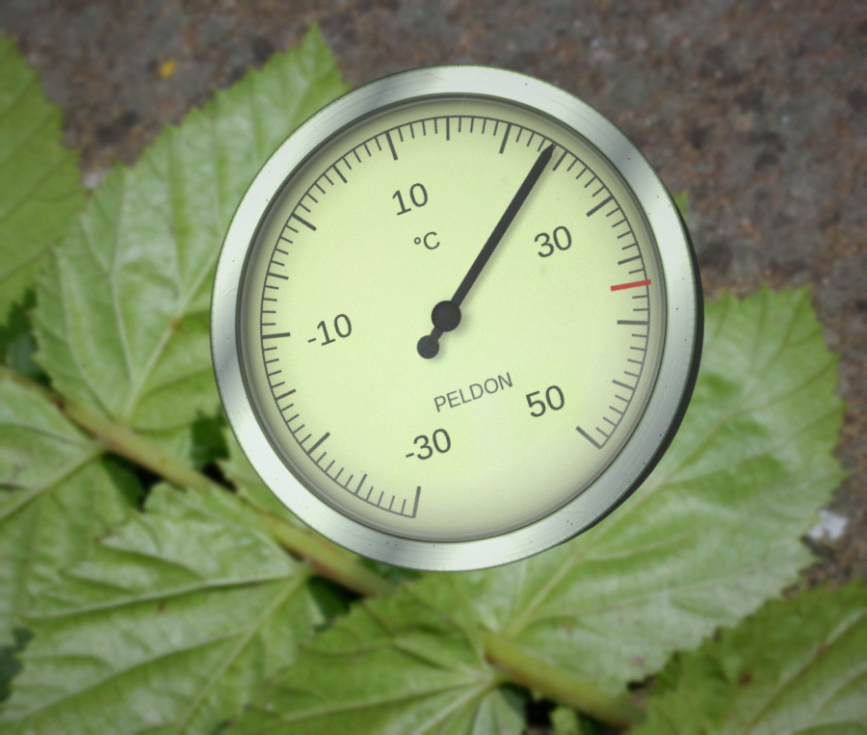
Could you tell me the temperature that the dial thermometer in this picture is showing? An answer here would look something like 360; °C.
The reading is 24; °C
